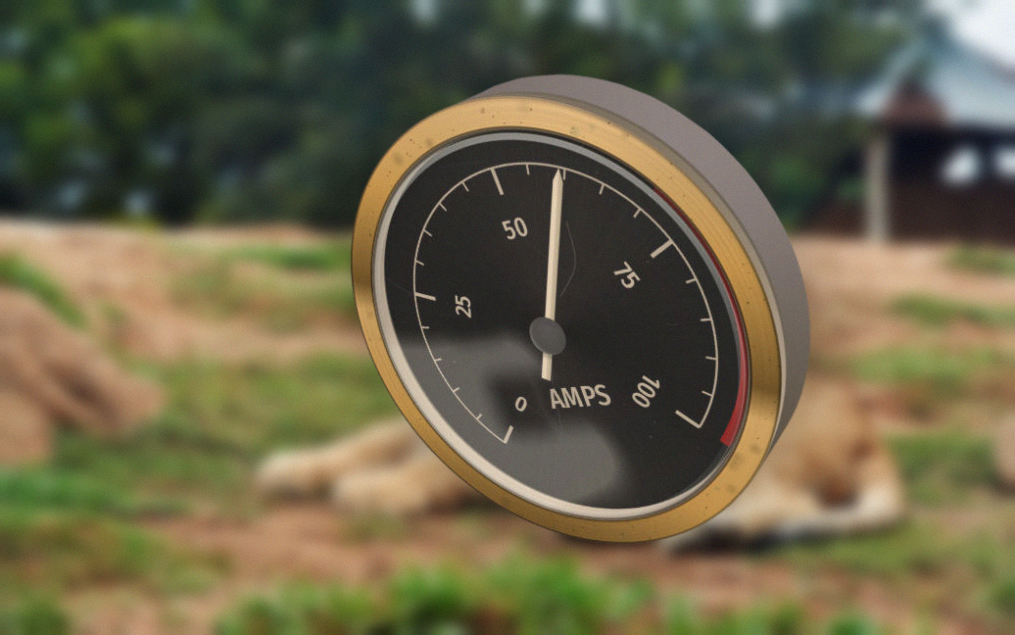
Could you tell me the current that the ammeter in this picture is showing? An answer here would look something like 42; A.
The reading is 60; A
